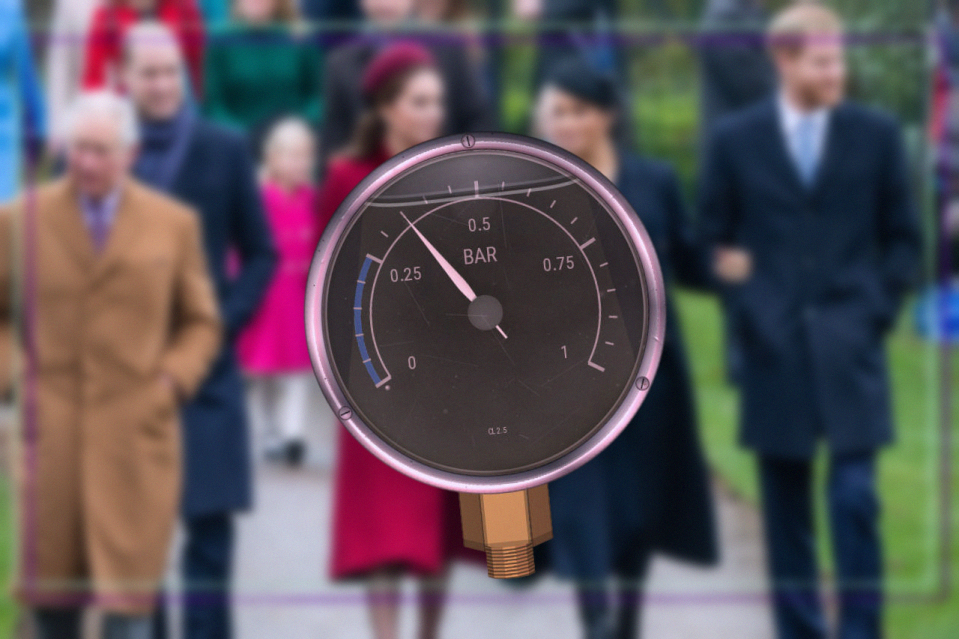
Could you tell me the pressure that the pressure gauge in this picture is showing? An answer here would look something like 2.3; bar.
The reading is 0.35; bar
